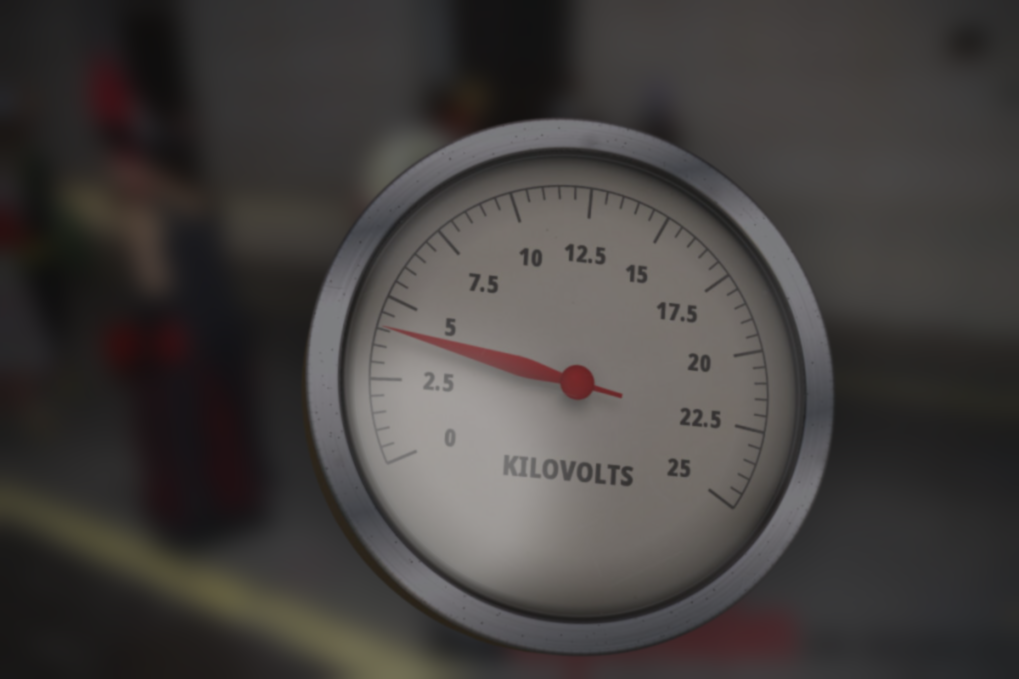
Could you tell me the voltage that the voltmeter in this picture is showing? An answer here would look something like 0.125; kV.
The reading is 4; kV
